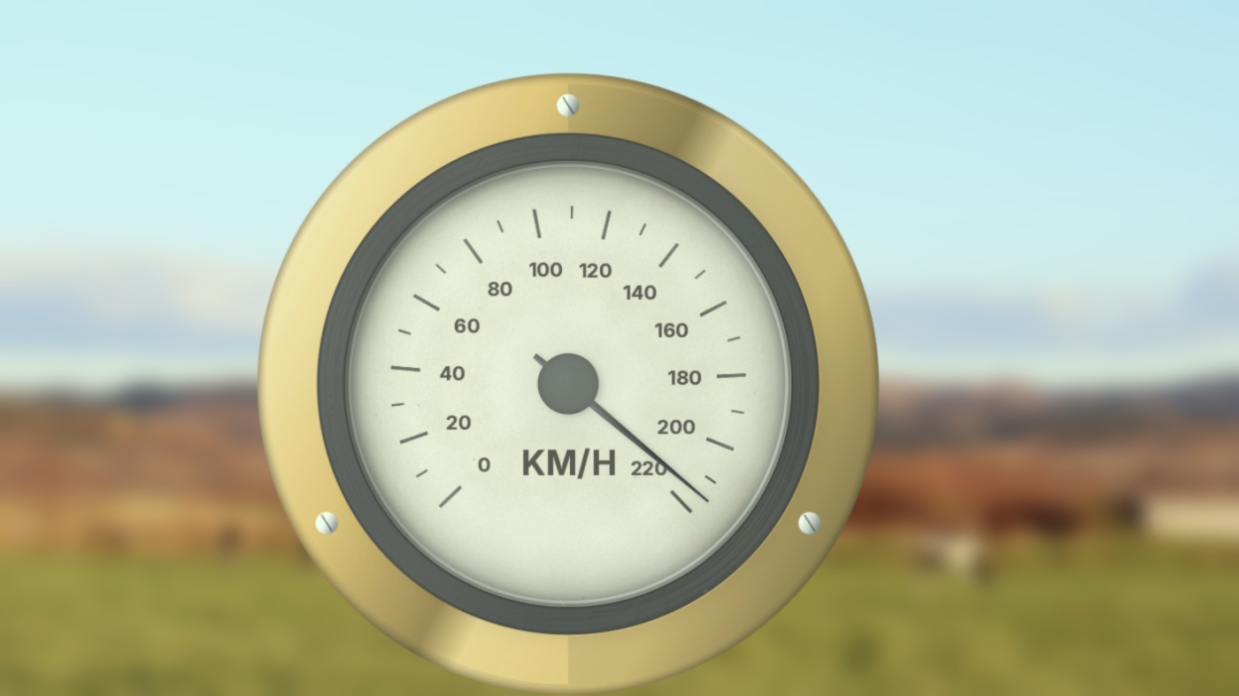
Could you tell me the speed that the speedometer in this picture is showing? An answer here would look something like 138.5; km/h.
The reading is 215; km/h
